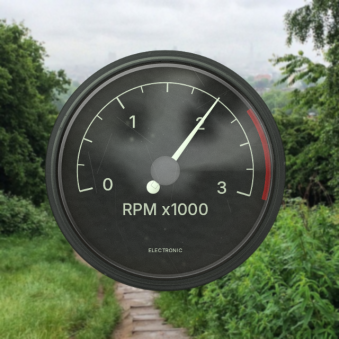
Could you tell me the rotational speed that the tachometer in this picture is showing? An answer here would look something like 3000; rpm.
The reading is 2000; rpm
